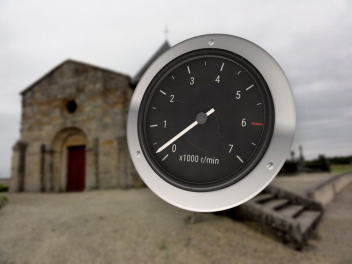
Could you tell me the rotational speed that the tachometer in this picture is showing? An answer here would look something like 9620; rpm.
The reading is 250; rpm
